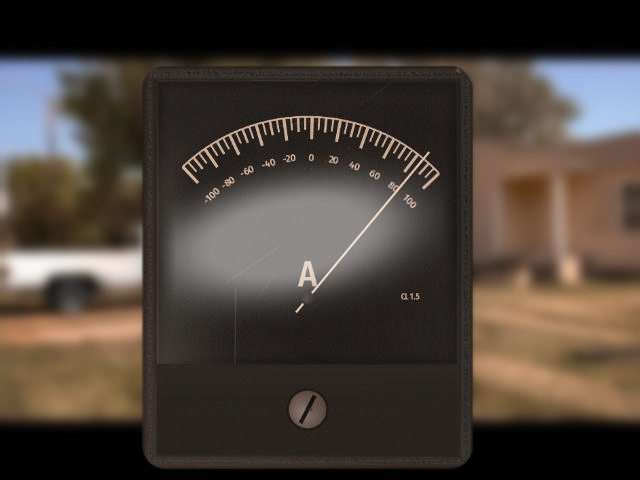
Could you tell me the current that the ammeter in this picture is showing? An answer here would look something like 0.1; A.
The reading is 85; A
